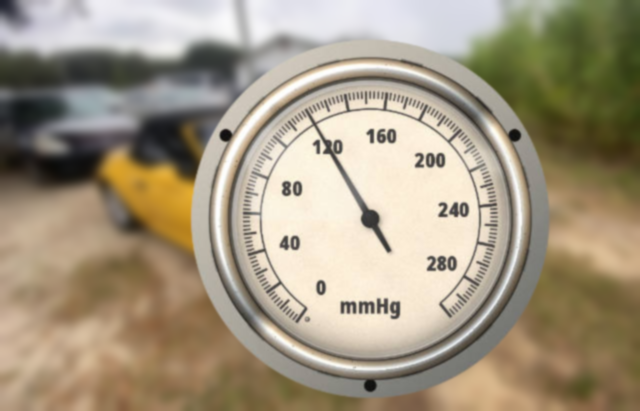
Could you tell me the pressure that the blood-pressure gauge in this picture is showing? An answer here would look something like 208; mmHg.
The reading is 120; mmHg
